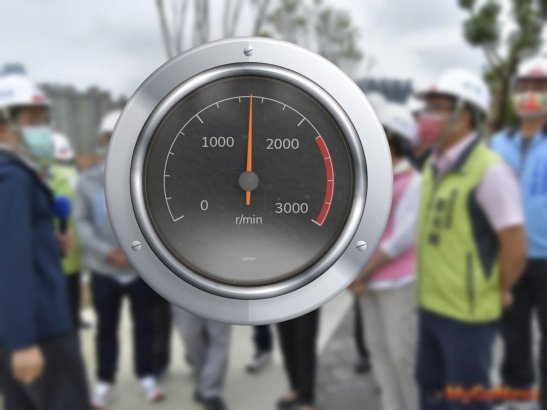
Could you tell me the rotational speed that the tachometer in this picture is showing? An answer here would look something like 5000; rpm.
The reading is 1500; rpm
